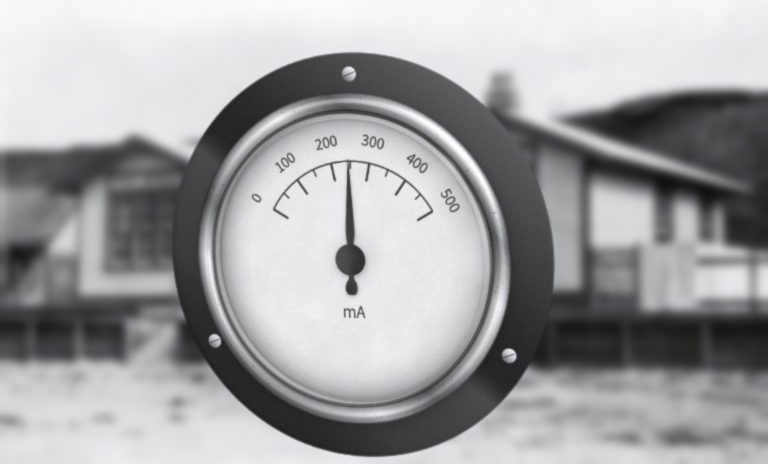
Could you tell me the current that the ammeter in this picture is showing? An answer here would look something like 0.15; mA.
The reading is 250; mA
